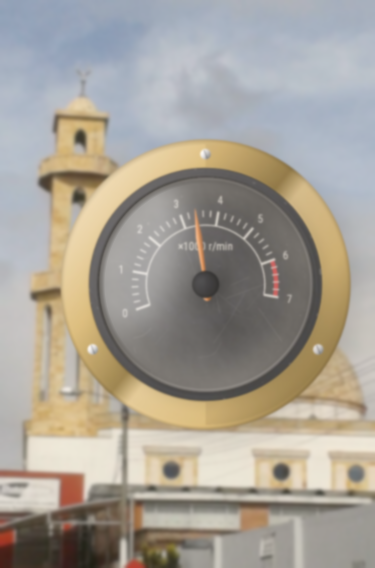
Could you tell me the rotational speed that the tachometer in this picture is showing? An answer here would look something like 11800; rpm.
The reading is 3400; rpm
